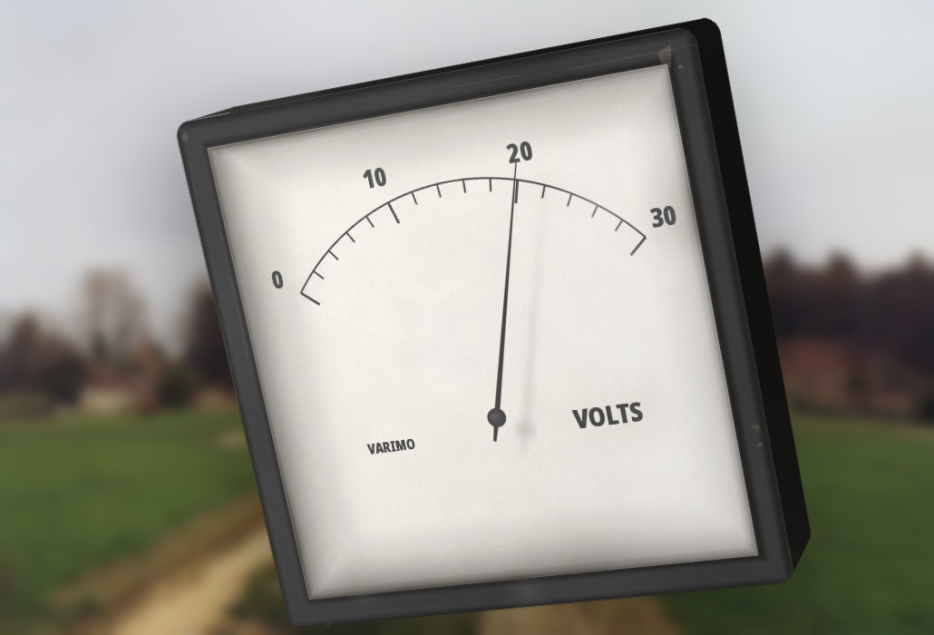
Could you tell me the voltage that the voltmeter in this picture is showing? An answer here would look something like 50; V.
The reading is 20; V
